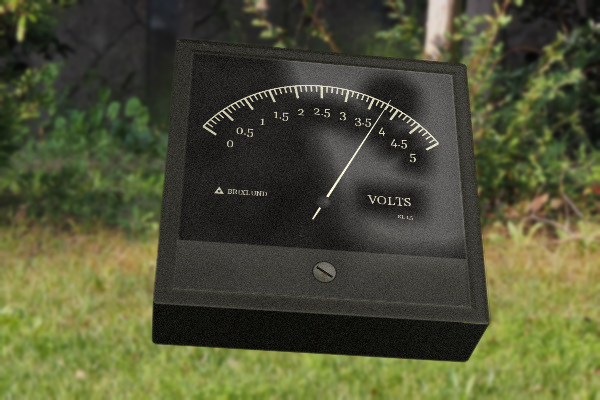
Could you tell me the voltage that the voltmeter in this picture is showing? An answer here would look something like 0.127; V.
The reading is 3.8; V
